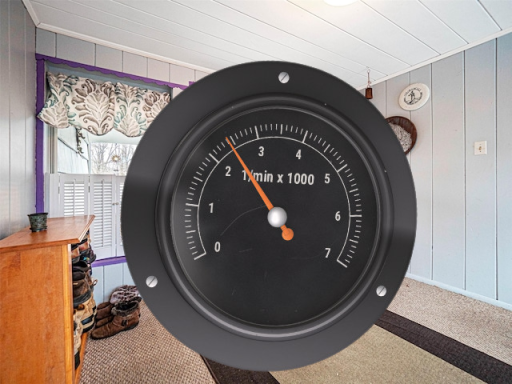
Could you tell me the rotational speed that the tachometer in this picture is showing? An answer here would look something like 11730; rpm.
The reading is 2400; rpm
